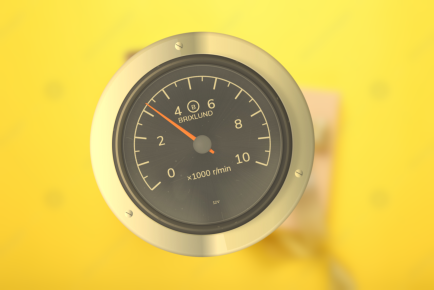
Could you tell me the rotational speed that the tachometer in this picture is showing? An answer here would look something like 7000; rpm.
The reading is 3250; rpm
